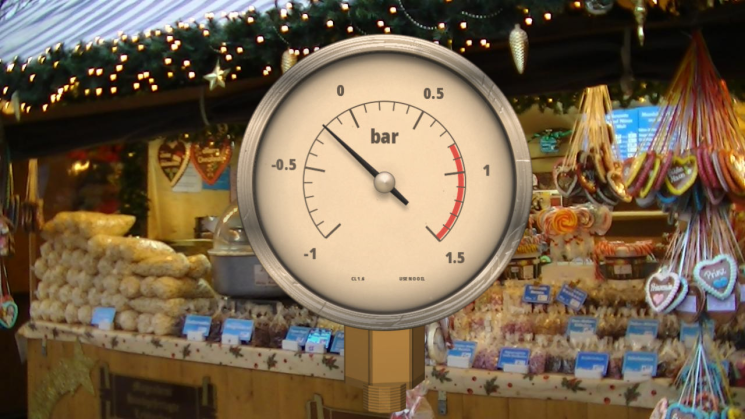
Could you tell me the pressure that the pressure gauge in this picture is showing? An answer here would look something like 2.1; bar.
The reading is -0.2; bar
